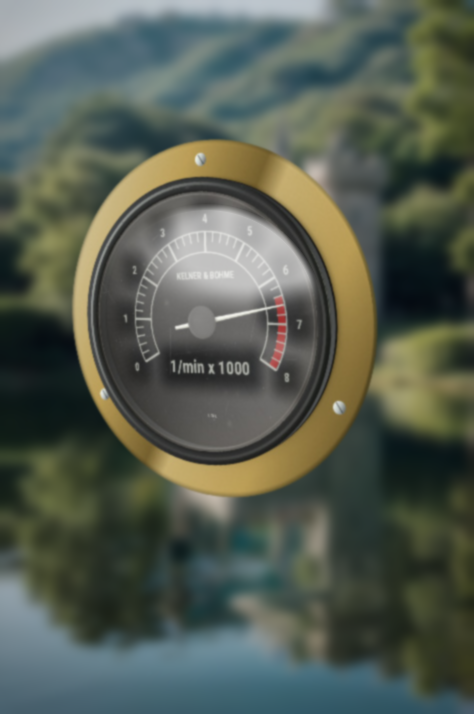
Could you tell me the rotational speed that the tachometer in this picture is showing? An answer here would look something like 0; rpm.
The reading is 6600; rpm
